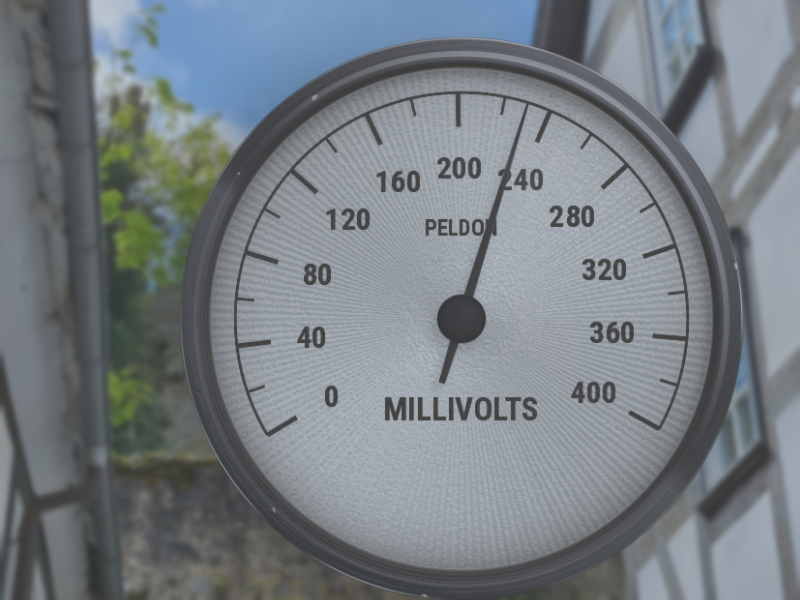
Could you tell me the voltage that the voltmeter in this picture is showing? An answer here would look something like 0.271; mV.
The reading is 230; mV
